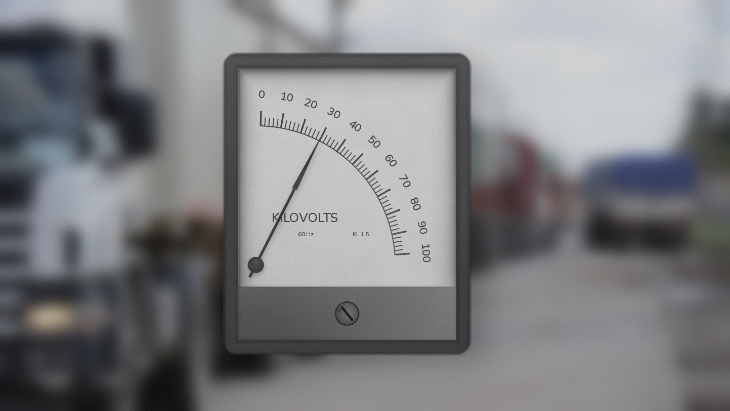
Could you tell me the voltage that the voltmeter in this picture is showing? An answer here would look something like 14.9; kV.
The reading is 30; kV
